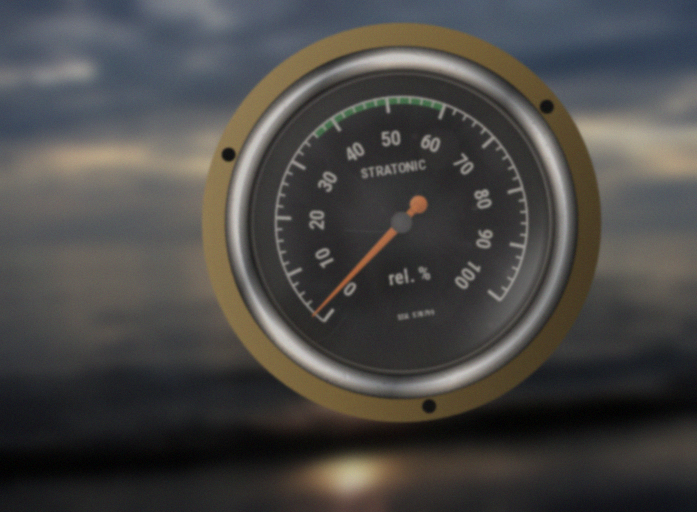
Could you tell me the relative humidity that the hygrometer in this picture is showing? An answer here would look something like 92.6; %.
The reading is 2; %
